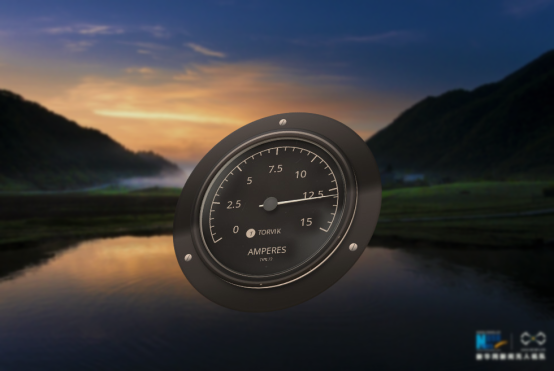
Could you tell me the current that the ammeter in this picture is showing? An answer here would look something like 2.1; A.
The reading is 13; A
